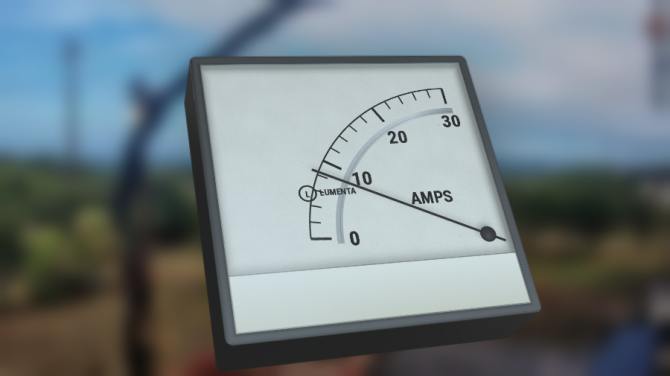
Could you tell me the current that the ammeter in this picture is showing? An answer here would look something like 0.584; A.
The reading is 8; A
